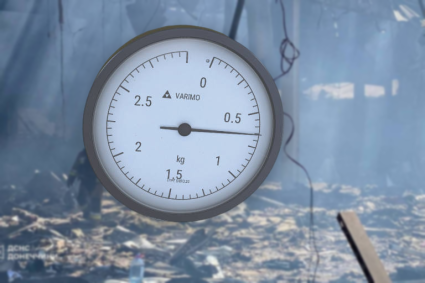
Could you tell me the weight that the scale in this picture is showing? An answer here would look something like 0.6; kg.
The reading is 0.65; kg
